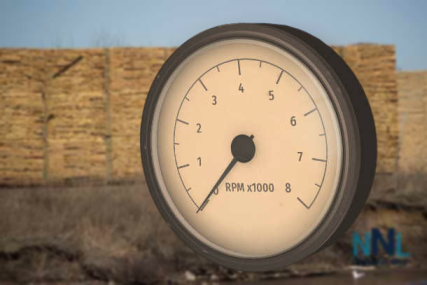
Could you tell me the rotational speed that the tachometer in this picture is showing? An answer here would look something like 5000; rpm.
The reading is 0; rpm
